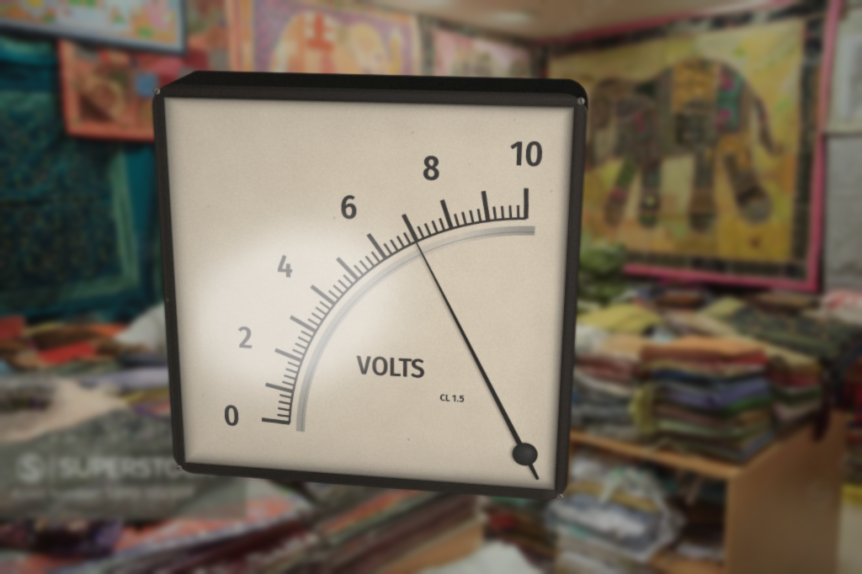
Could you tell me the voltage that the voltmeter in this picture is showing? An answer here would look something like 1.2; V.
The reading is 7; V
